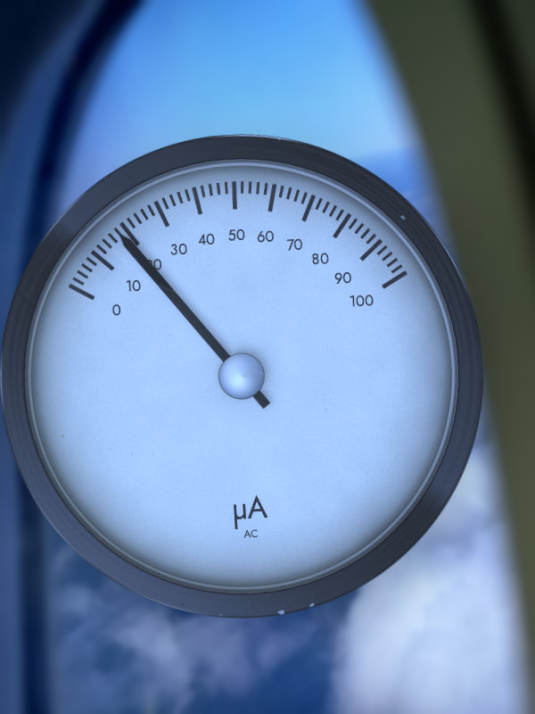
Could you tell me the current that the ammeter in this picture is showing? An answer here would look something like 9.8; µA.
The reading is 18; µA
